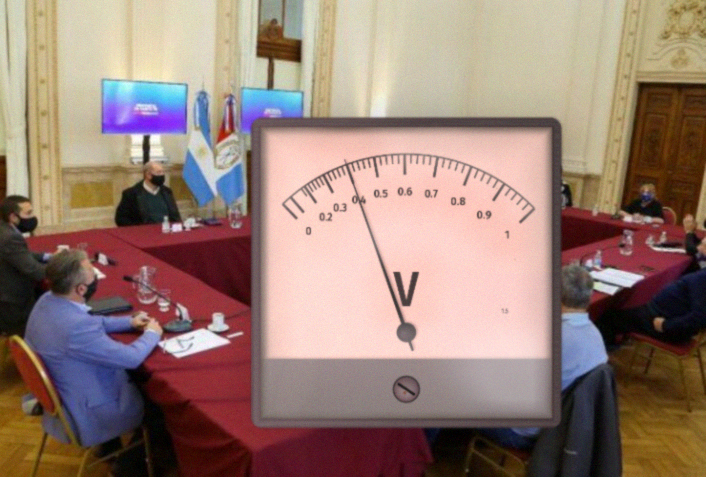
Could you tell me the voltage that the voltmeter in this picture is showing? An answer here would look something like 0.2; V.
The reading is 0.4; V
